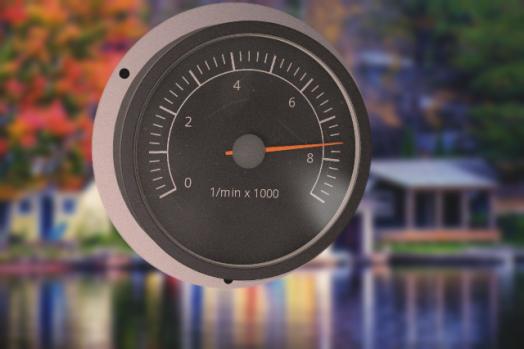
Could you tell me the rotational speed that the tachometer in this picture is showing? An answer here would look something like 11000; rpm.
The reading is 7600; rpm
